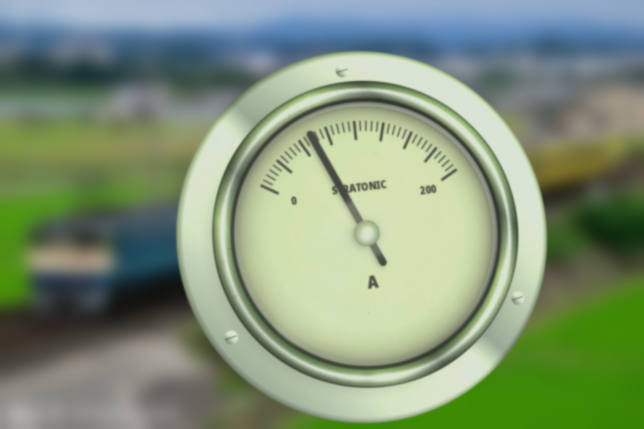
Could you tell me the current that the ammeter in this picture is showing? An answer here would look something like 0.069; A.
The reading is 60; A
